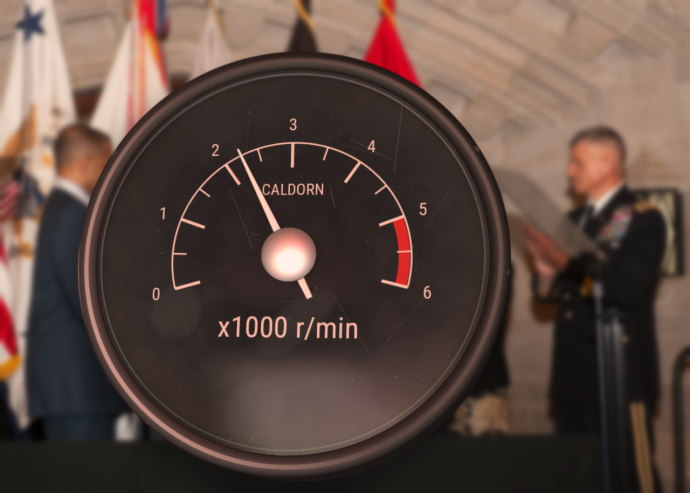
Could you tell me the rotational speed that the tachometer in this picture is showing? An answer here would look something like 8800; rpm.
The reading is 2250; rpm
